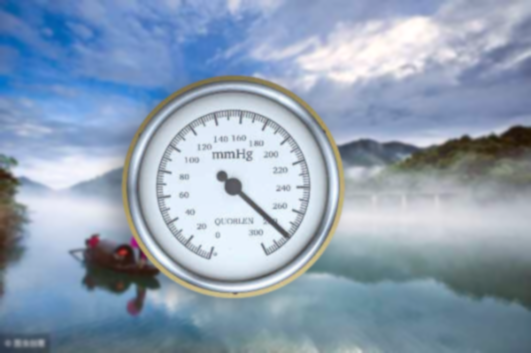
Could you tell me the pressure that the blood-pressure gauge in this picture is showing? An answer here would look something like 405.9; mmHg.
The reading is 280; mmHg
